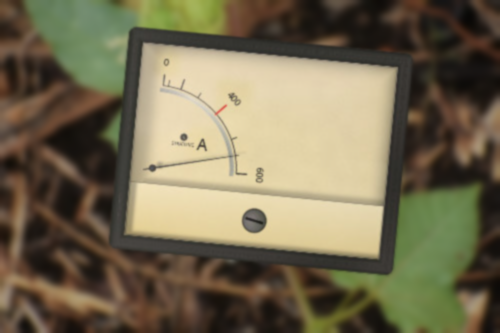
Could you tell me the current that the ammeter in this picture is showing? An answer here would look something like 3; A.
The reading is 550; A
